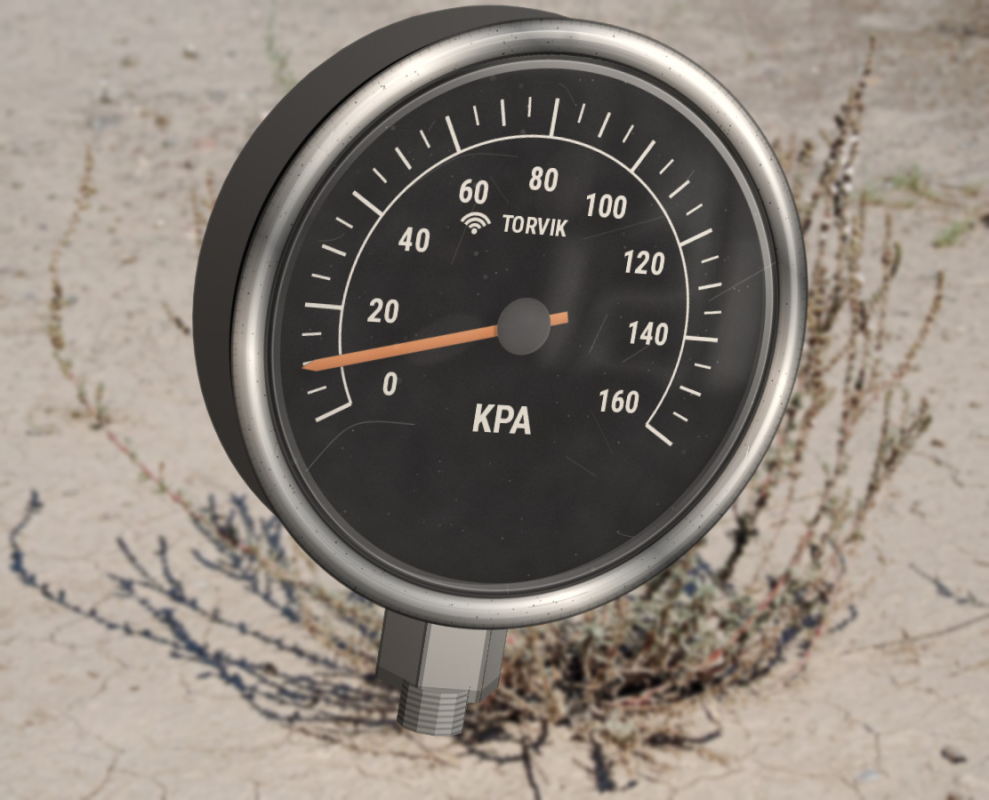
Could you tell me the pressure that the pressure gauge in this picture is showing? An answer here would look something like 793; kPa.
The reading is 10; kPa
